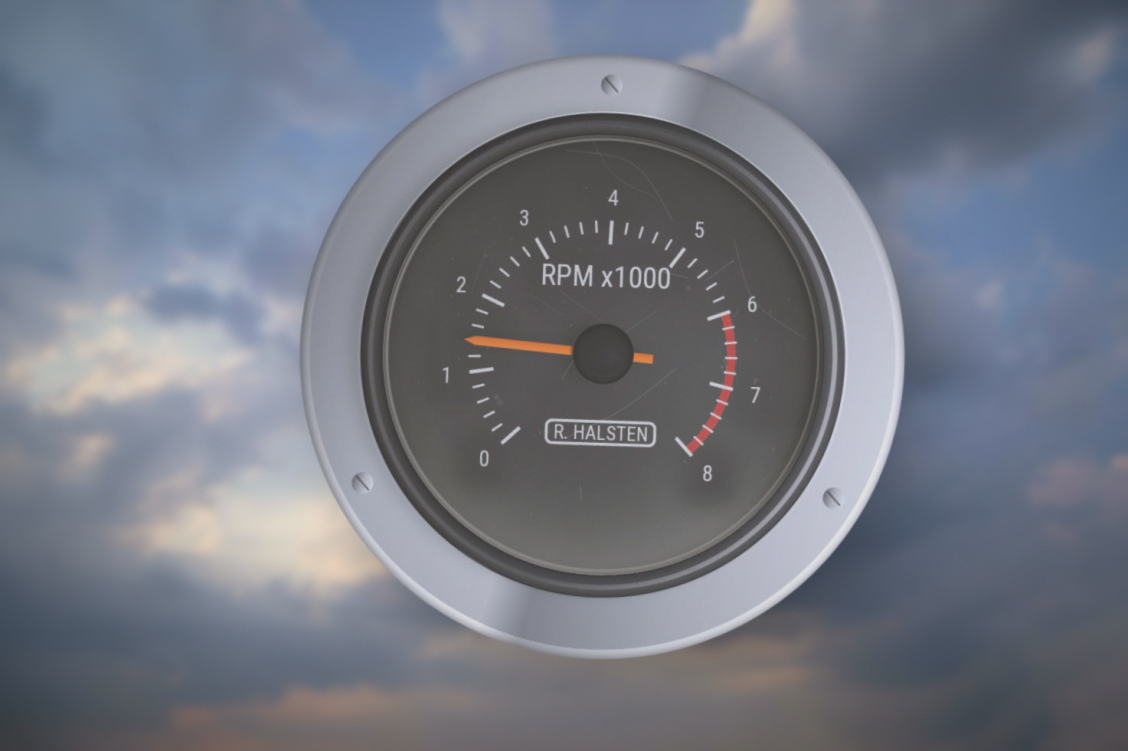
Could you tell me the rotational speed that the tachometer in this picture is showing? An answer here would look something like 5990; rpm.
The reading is 1400; rpm
